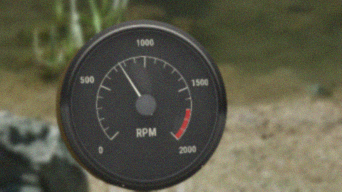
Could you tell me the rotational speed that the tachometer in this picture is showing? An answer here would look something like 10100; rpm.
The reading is 750; rpm
